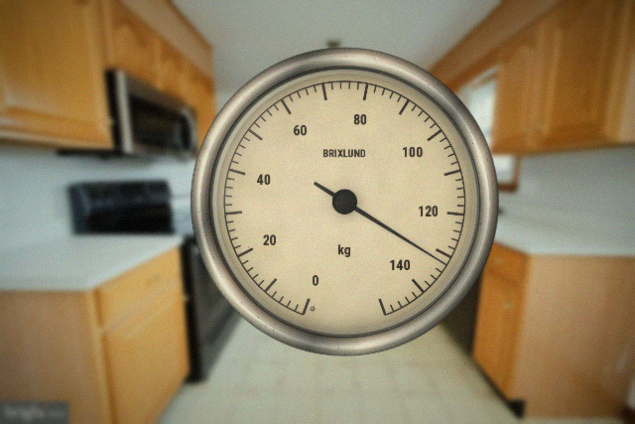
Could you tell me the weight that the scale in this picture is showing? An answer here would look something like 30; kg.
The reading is 132; kg
